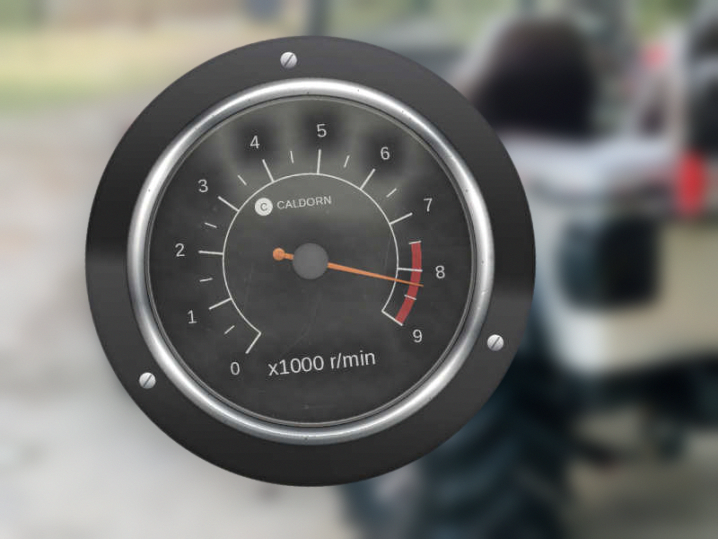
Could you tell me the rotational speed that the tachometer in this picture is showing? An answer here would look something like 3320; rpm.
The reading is 8250; rpm
